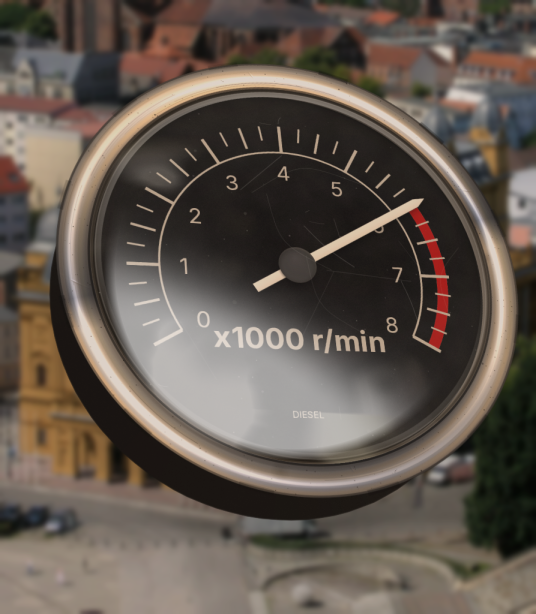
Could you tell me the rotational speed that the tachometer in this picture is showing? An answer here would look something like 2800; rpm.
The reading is 6000; rpm
